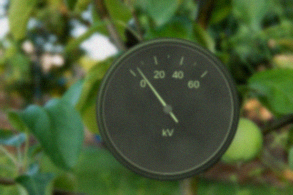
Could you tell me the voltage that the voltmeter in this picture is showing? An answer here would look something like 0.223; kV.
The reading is 5; kV
